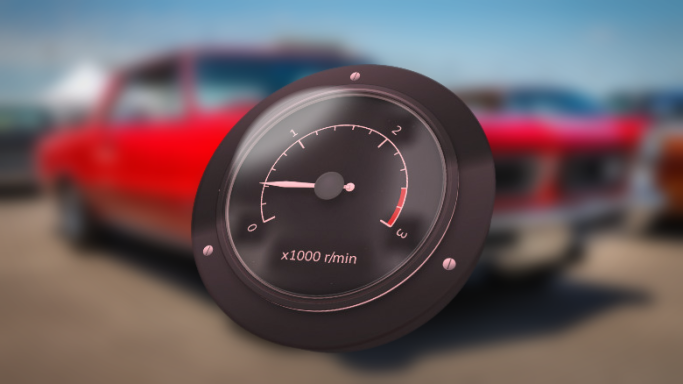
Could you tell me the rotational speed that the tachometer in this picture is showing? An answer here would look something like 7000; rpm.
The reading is 400; rpm
